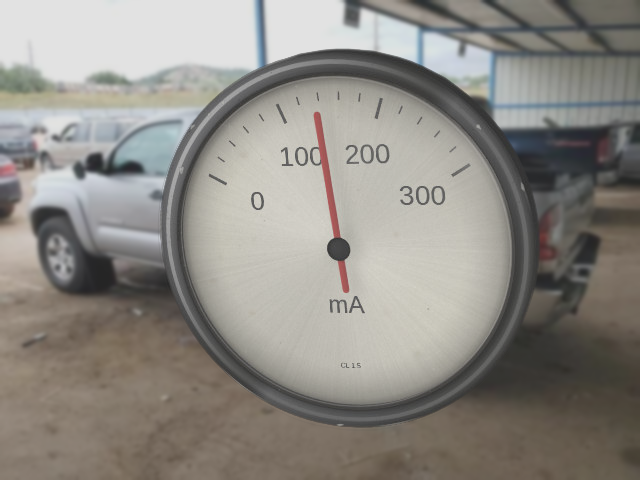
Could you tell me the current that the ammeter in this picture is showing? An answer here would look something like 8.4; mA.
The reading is 140; mA
